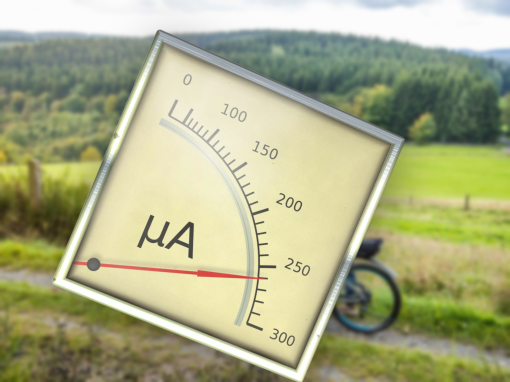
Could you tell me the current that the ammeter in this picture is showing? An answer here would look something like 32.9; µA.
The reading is 260; µA
